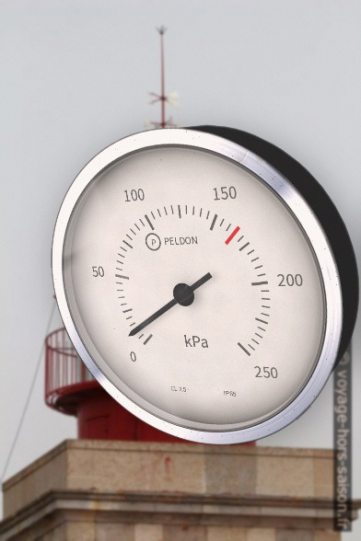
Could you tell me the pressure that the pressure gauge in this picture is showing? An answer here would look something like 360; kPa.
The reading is 10; kPa
